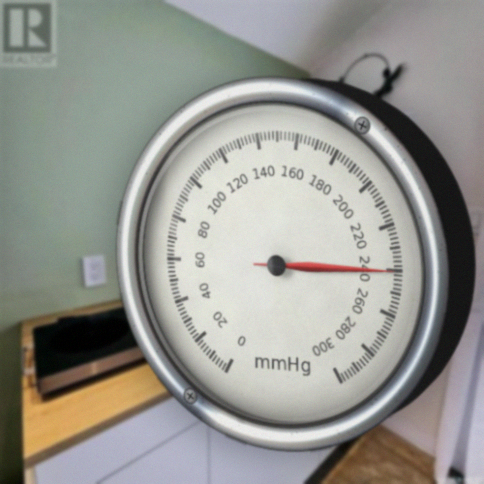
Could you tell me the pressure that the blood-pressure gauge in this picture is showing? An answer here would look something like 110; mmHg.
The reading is 240; mmHg
